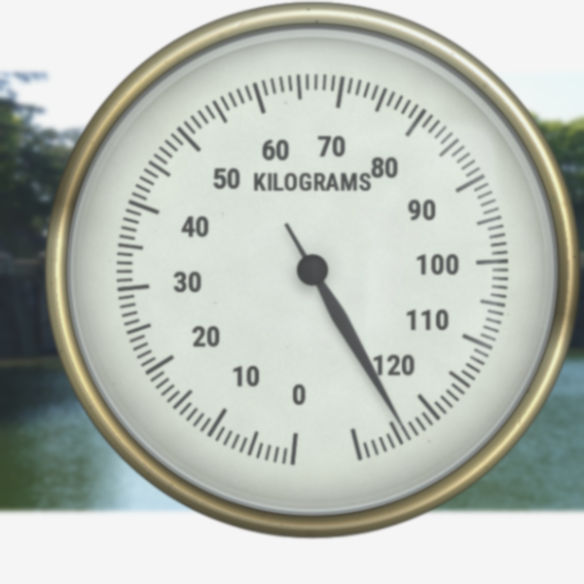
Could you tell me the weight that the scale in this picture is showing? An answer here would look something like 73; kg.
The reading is 124; kg
